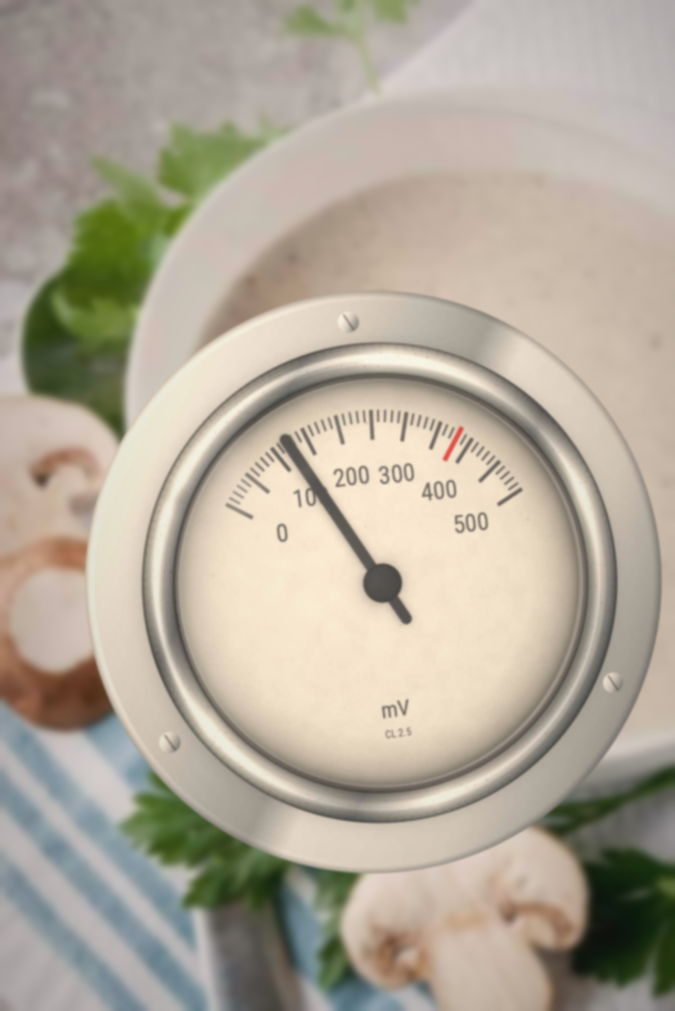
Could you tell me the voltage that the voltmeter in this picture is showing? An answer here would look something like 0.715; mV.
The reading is 120; mV
